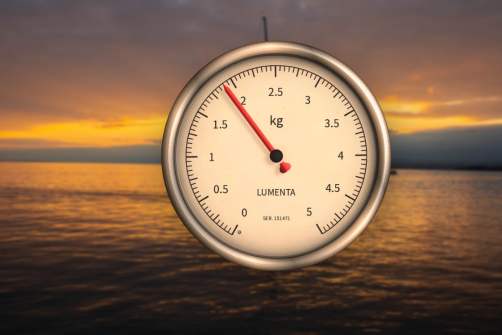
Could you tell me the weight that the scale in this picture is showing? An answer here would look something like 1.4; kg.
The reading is 1.9; kg
